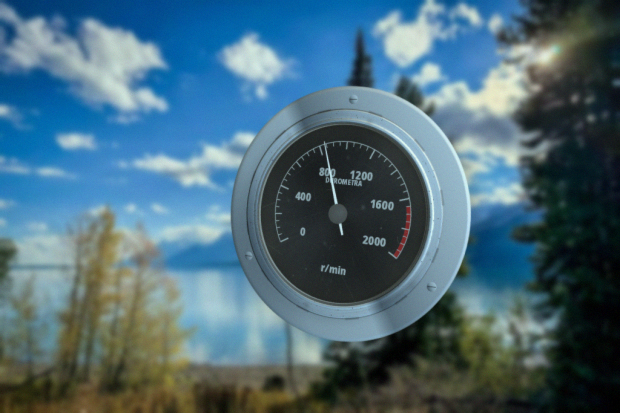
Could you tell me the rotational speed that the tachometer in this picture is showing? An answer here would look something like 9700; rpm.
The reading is 850; rpm
